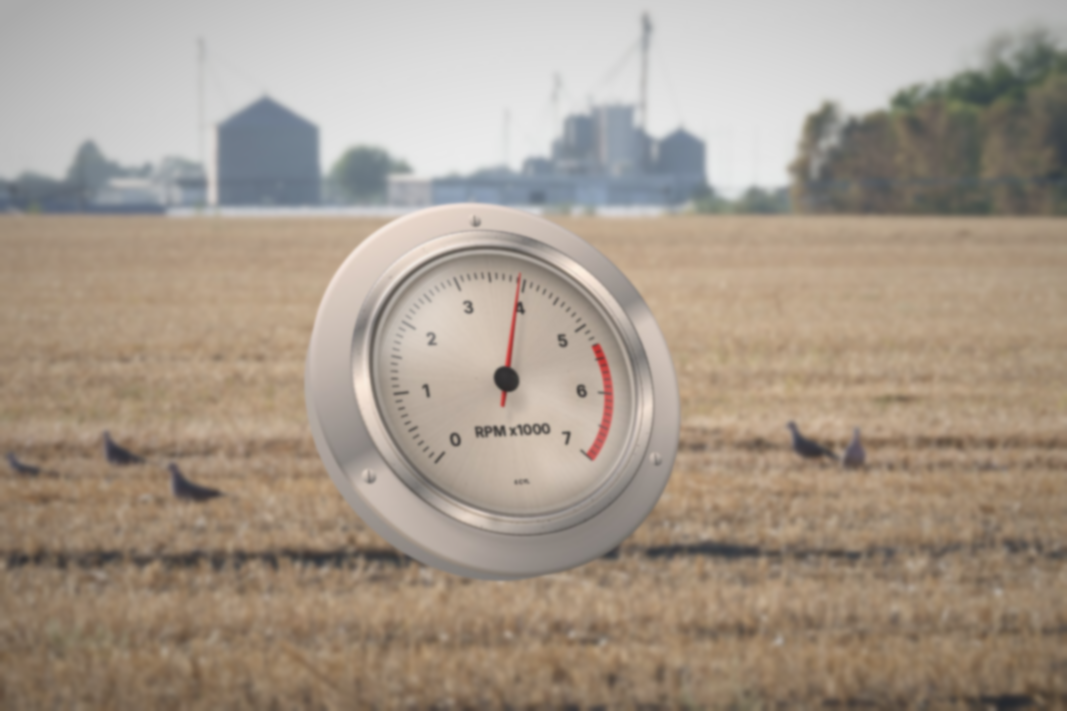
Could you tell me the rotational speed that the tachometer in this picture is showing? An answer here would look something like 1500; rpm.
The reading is 3900; rpm
